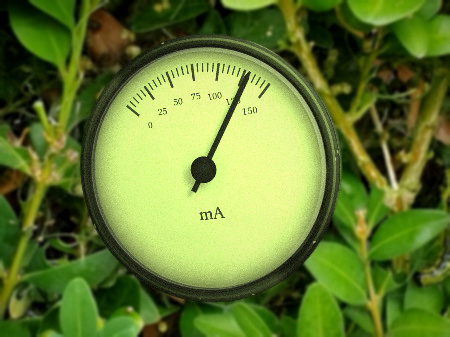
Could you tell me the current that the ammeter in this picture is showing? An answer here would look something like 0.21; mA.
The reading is 130; mA
